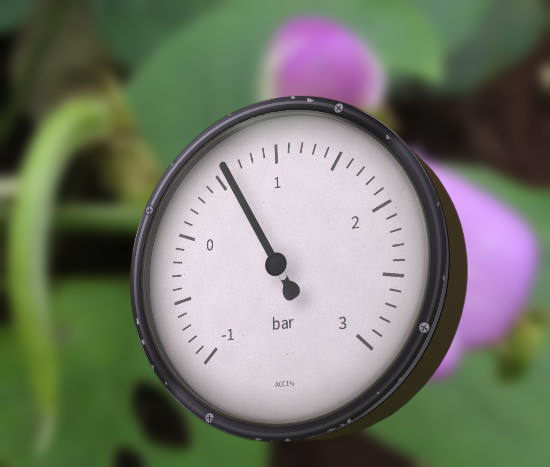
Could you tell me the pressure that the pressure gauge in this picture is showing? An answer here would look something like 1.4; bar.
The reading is 0.6; bar
